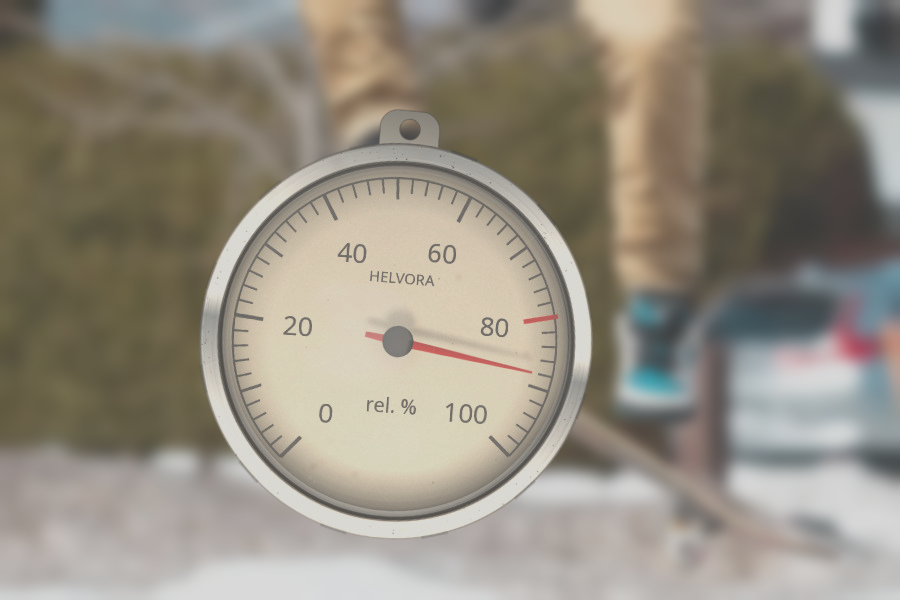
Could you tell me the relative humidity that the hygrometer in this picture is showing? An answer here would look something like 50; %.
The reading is 88; %
